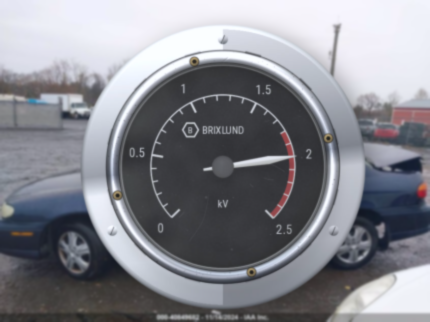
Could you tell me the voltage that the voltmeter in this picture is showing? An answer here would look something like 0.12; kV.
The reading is 2; kV
